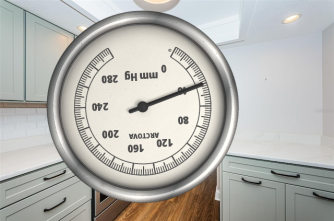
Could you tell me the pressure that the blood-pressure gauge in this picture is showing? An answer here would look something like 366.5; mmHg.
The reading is 40; mmHg
